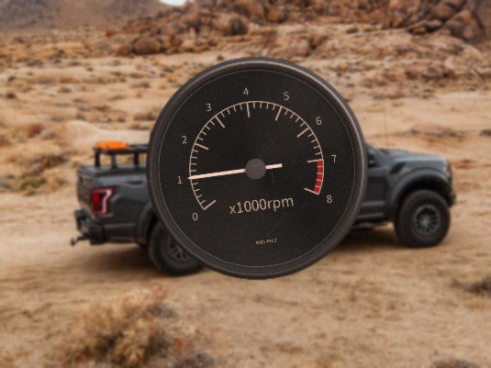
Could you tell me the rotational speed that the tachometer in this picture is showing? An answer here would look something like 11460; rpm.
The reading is 1000; rpm
